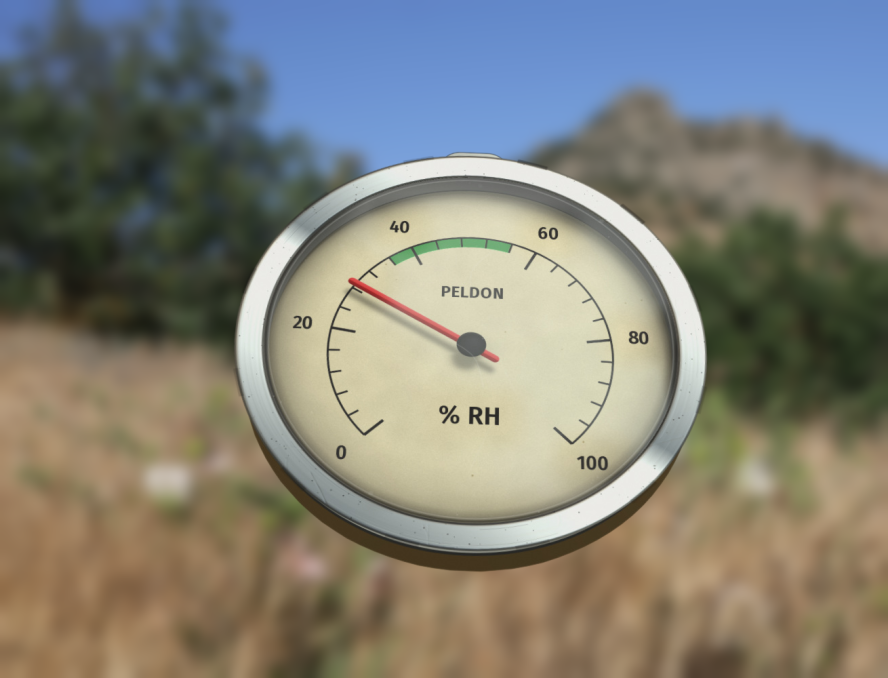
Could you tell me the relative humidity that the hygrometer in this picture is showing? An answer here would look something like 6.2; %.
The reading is 28; %
